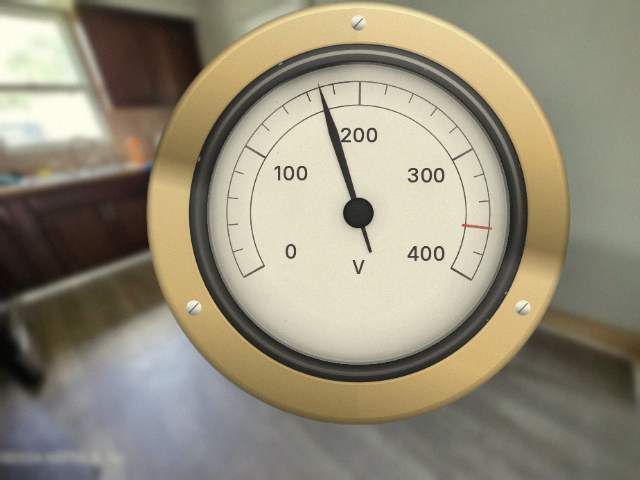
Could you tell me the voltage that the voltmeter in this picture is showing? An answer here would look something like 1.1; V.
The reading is 170; V
